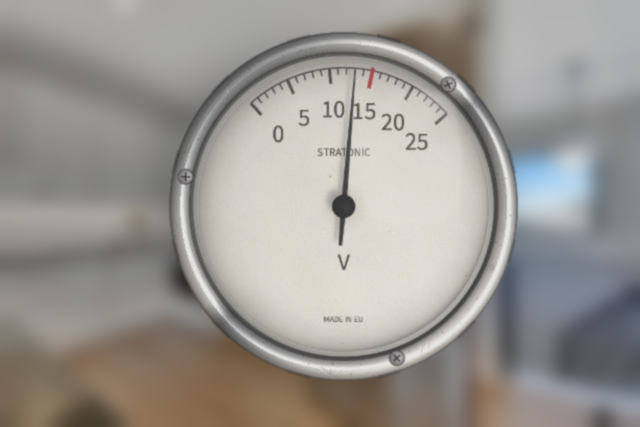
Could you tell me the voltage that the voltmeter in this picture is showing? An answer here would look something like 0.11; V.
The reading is 13; V
